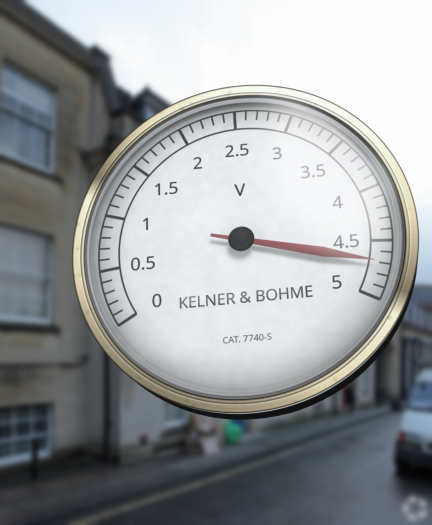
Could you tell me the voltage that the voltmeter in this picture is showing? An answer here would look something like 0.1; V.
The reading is 4.7; V
